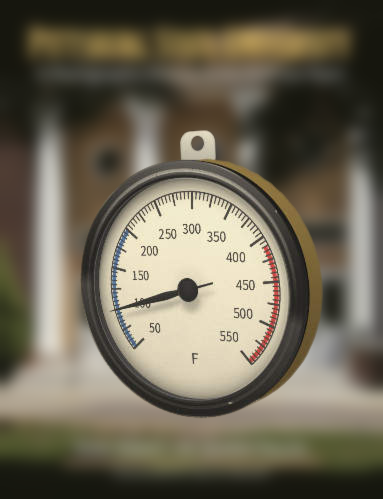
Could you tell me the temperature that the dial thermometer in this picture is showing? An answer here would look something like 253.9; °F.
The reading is 100; °F
